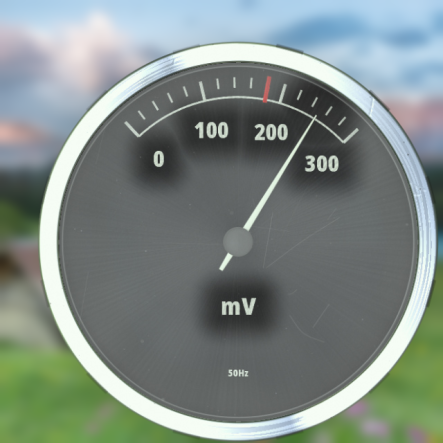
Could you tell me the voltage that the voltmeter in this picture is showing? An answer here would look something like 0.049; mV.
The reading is 250; mV
